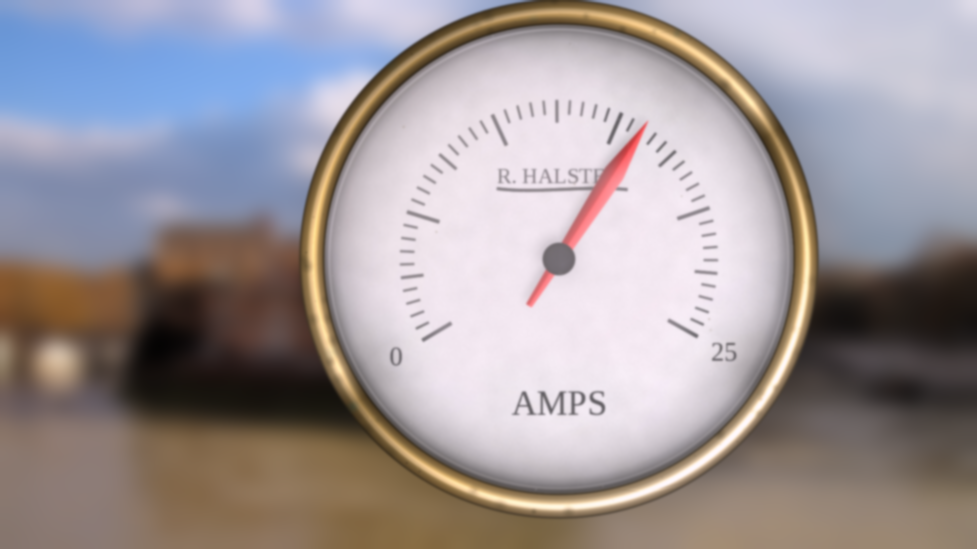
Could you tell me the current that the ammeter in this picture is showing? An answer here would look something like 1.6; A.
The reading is 16; A
